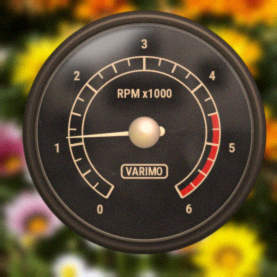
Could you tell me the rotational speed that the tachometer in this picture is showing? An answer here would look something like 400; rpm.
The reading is 1125; rpm
